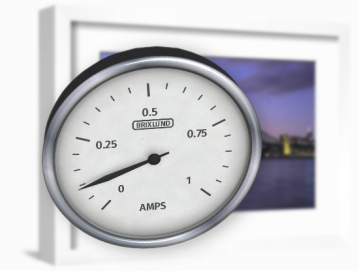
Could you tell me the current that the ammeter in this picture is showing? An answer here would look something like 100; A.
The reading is 0.1; A
